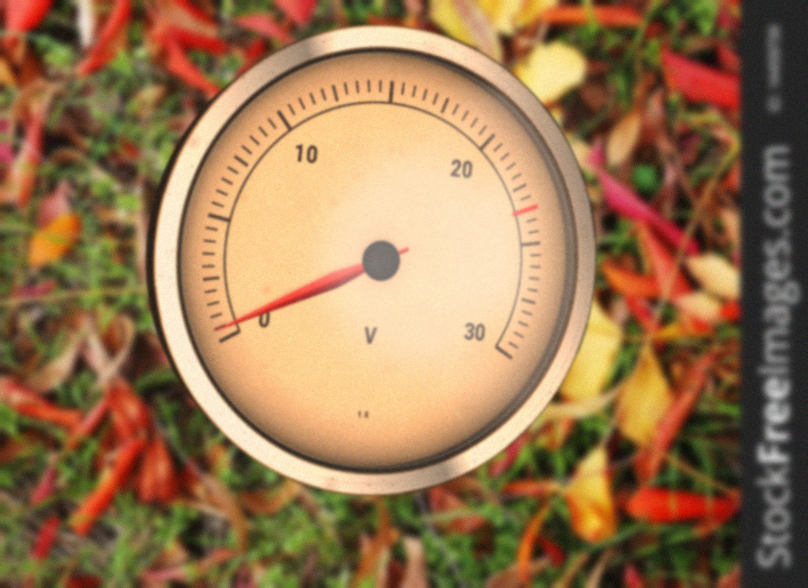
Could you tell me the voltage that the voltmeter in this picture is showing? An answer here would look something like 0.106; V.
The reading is 0.5; V
